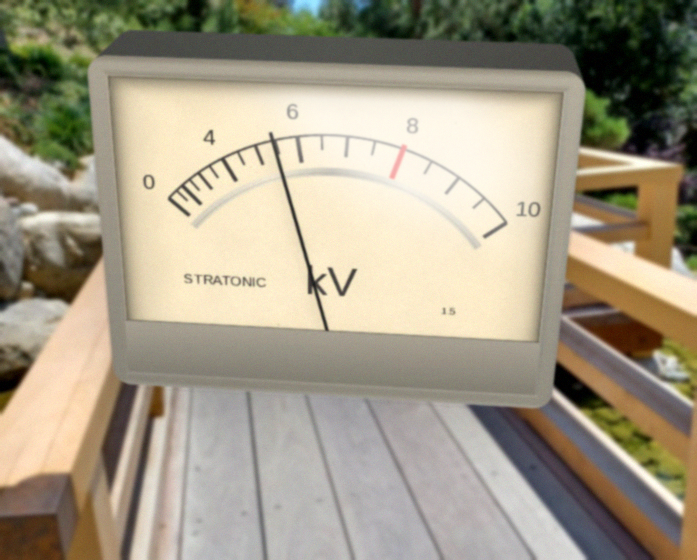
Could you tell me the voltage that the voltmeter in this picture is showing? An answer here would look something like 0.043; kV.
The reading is 5.5; kV
